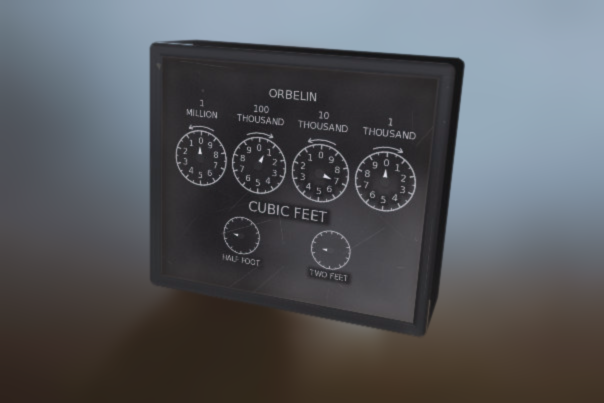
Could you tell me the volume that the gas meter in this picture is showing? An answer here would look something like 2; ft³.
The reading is 7000; ft³
